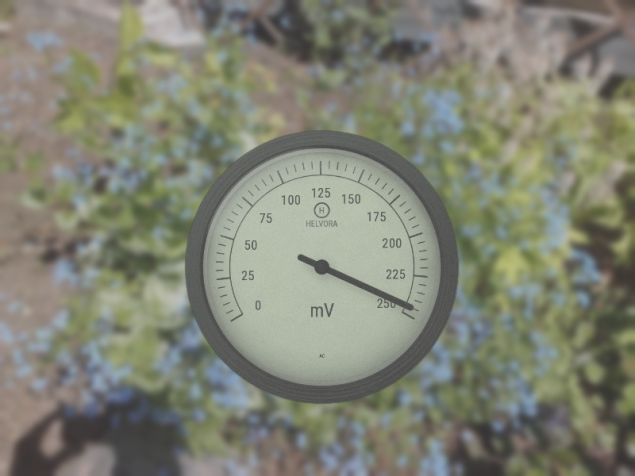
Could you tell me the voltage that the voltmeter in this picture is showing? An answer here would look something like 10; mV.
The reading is 245; mV
